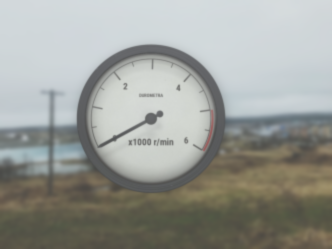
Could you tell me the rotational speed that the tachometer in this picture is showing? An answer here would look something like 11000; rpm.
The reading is 0; rpm
